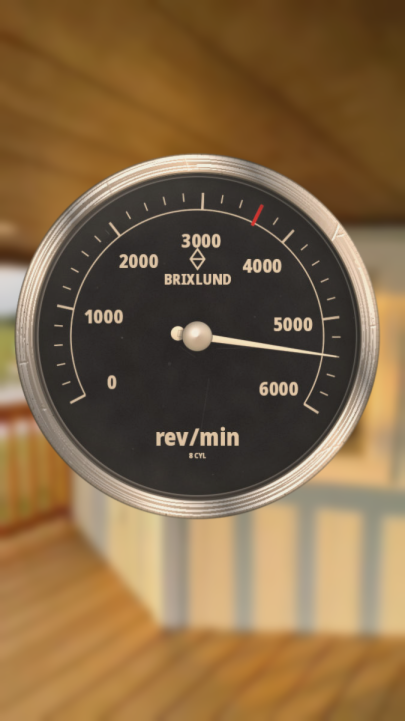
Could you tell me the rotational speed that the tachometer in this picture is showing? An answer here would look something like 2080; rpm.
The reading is 5400; rpm
